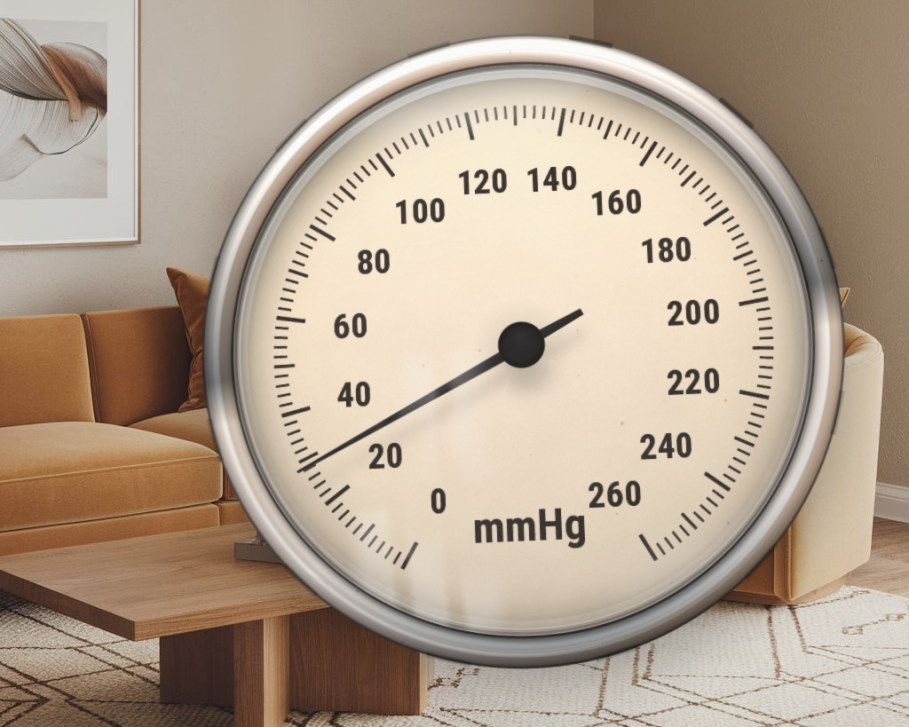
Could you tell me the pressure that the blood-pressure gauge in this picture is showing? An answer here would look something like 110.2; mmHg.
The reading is 28; mmHg
